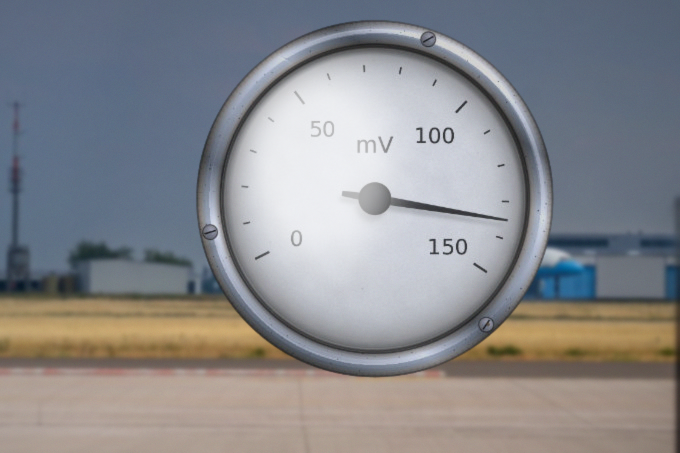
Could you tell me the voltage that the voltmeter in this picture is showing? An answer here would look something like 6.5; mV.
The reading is 135; mV
